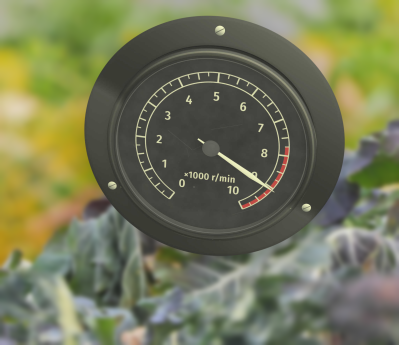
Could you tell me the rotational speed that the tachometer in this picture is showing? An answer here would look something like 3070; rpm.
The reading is 9000; rpm
